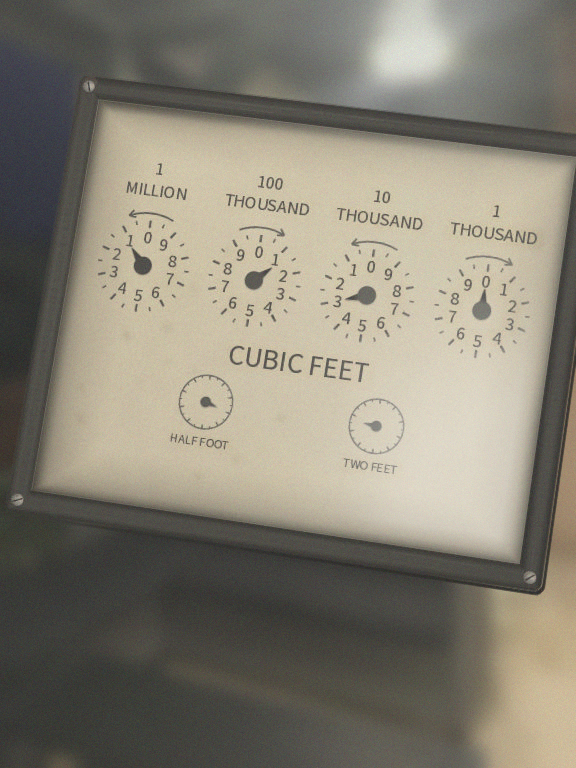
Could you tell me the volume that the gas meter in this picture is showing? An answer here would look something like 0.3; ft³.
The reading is 113000; ft³
